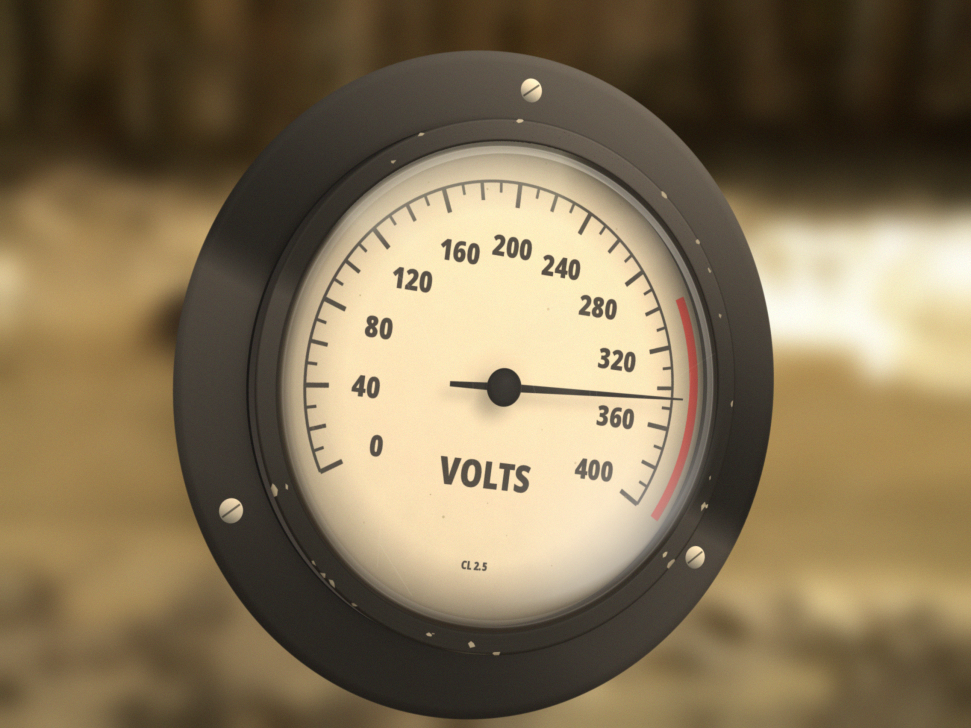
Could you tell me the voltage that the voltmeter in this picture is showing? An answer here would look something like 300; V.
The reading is 345; V
